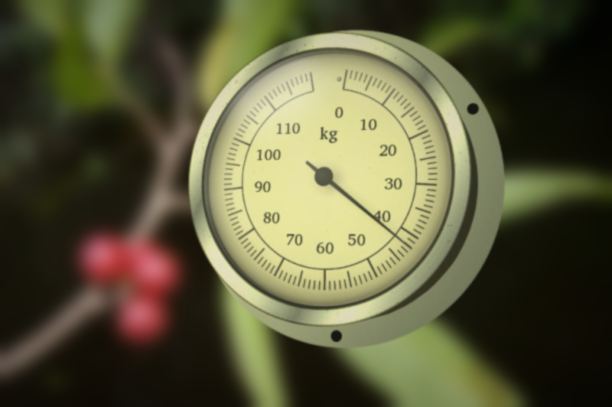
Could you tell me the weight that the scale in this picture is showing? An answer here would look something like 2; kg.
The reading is 42; kg
